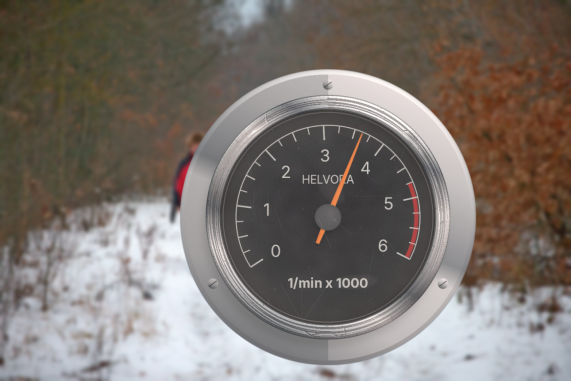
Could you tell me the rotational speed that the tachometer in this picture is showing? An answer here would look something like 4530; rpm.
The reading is 3625; rpm
